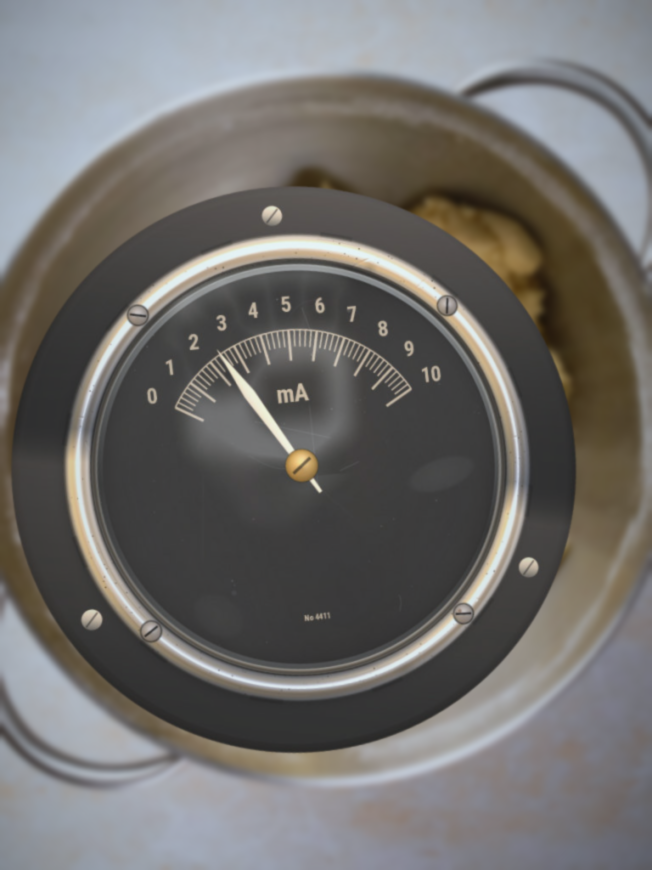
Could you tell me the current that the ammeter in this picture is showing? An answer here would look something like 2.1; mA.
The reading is 2.4; mA
